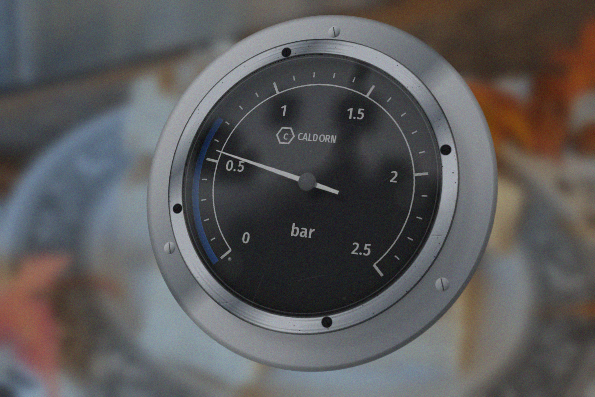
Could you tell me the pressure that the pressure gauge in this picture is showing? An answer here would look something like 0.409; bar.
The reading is 0.55; bar
